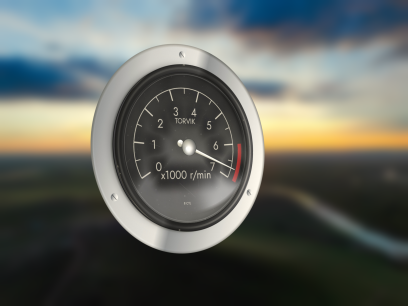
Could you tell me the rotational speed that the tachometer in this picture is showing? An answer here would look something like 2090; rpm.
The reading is 6750; rpm
